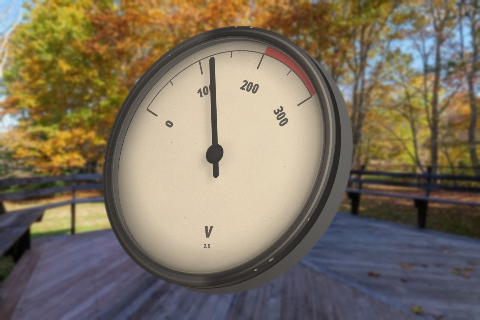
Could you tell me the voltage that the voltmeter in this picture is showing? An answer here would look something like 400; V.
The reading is 125; V
